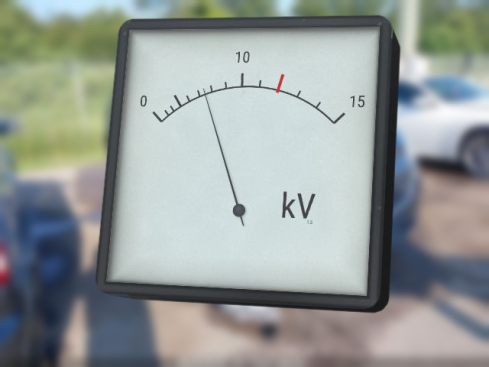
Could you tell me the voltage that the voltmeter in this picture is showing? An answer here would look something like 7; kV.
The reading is 7.5; kV
